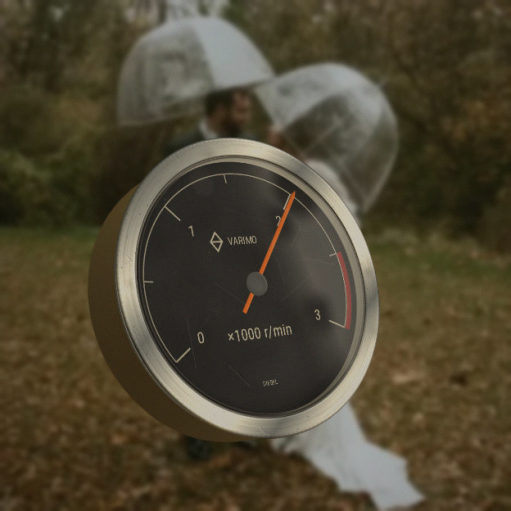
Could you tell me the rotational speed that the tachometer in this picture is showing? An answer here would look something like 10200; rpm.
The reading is 2000; rpm
